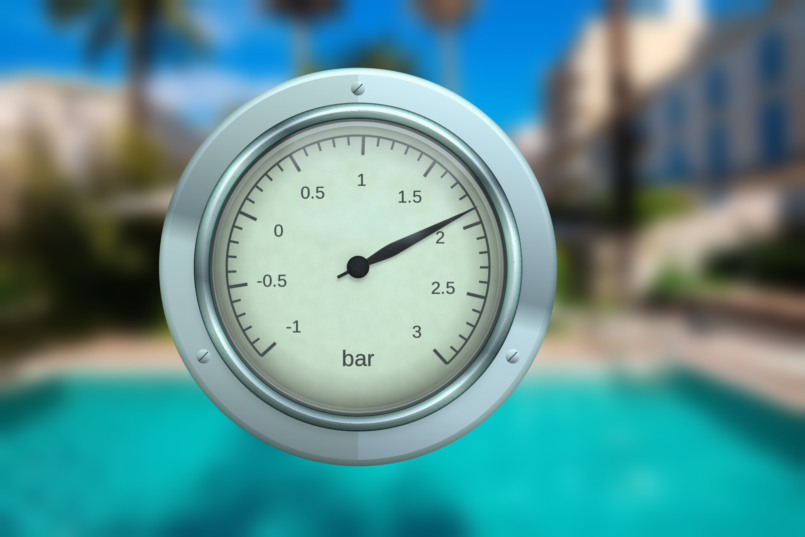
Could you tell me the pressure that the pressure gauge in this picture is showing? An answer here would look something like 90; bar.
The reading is 1.9; bar
